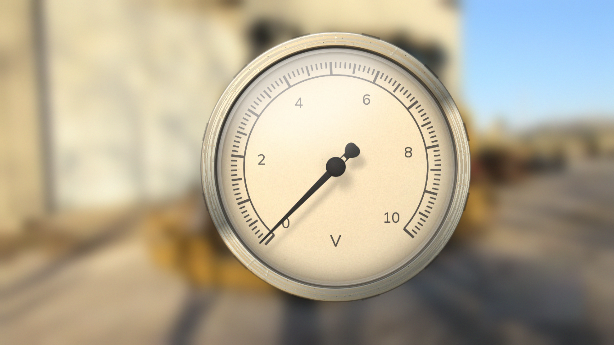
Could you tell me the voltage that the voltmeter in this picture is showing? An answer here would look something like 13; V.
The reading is 0.1; V
